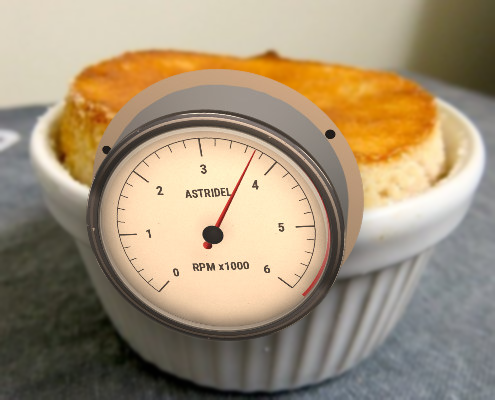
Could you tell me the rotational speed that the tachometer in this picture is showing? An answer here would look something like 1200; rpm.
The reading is 3700; rpm
